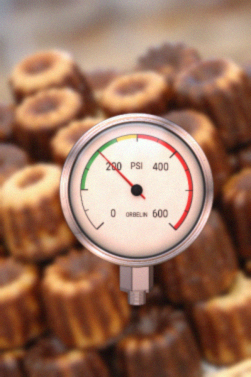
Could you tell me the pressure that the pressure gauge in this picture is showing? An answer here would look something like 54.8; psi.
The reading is 200; psi
